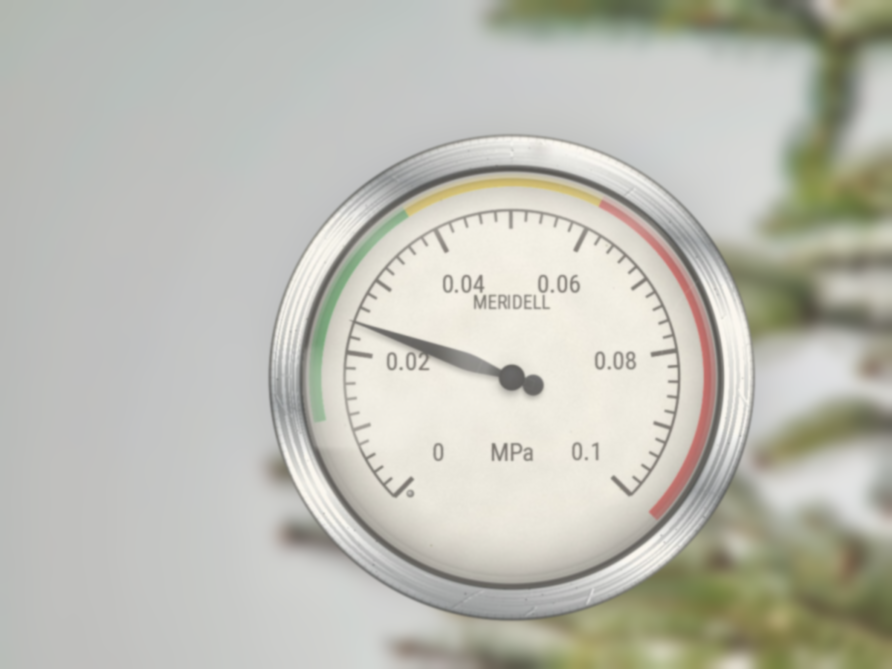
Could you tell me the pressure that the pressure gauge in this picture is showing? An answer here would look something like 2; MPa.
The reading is 0.024; MPa
